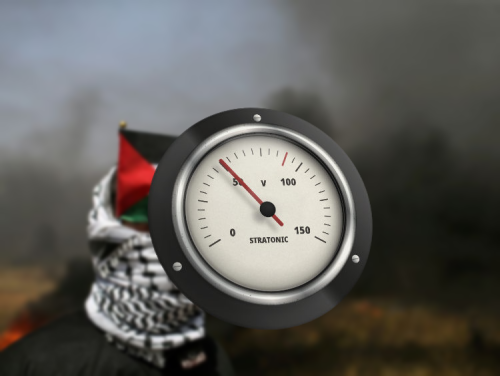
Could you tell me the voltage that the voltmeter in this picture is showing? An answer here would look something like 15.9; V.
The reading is 50; V
